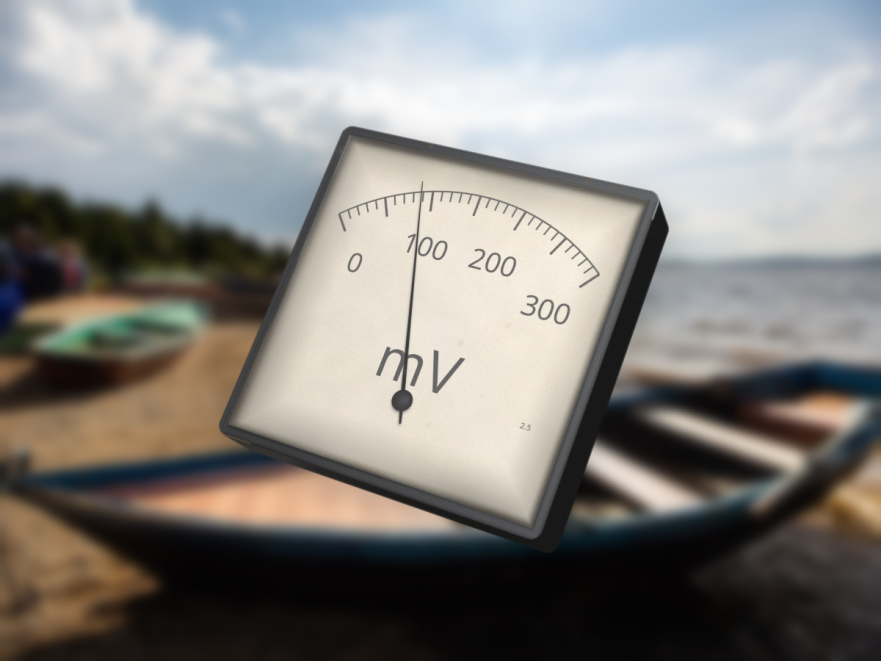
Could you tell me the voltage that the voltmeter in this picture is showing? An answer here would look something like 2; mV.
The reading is 90; mV
